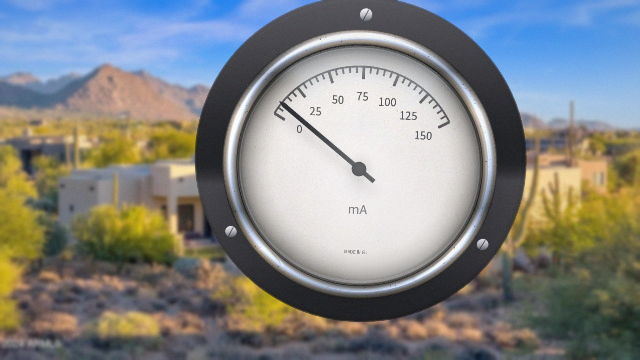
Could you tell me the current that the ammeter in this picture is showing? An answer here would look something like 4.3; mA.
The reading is 10; mA
